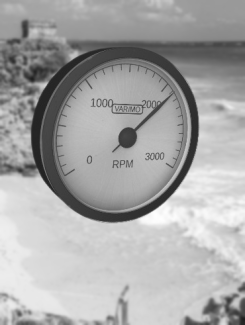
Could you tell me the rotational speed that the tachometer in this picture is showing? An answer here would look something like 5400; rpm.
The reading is 2100; rpm
